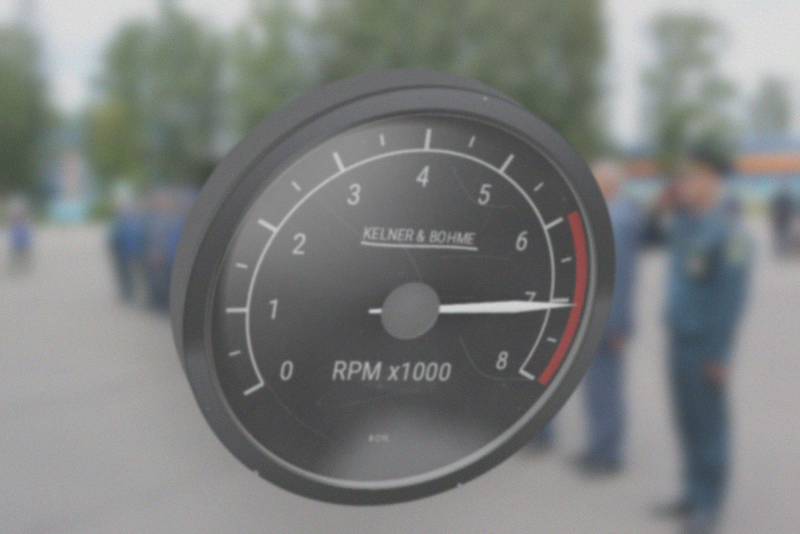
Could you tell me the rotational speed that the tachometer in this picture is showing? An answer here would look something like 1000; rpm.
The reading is 7000; rpm
